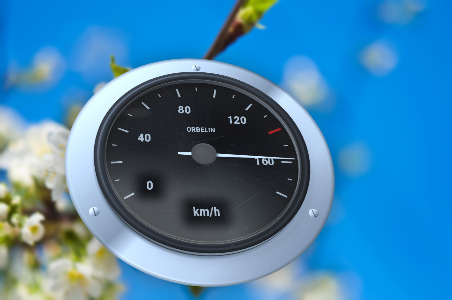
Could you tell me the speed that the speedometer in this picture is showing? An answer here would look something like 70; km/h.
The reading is 160; km/h
